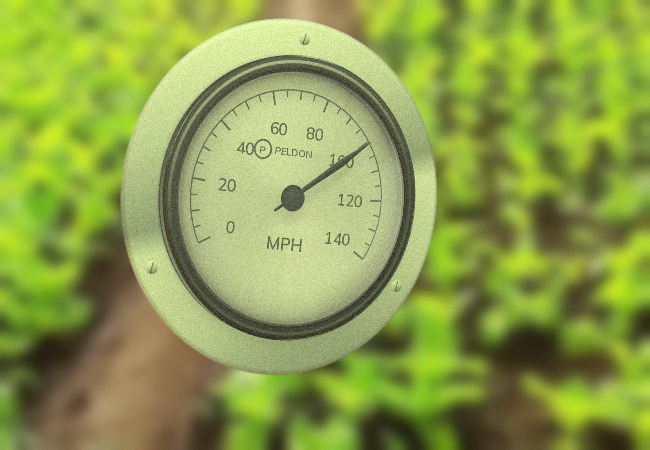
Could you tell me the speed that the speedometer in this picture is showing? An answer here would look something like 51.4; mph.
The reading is 100; mph
